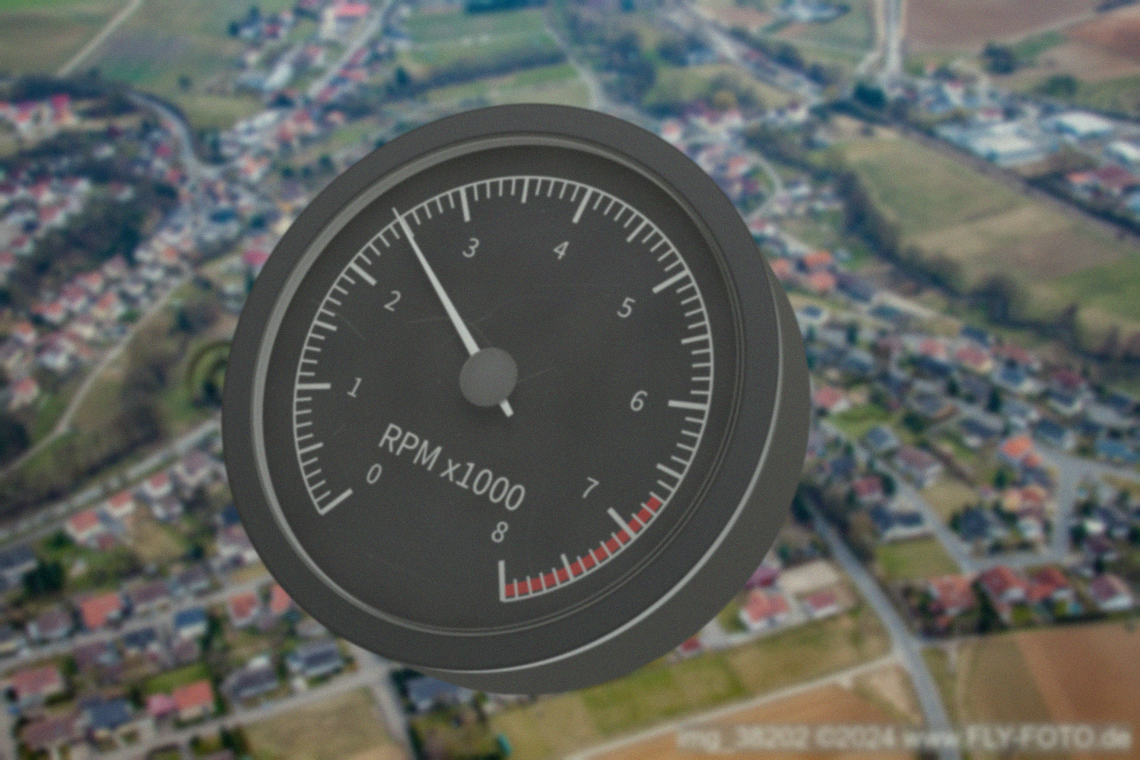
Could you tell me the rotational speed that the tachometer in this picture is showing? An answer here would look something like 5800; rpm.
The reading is 2500; rpm
